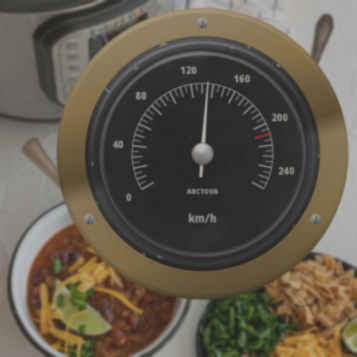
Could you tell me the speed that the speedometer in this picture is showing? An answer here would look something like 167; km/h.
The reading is 135; km/h
